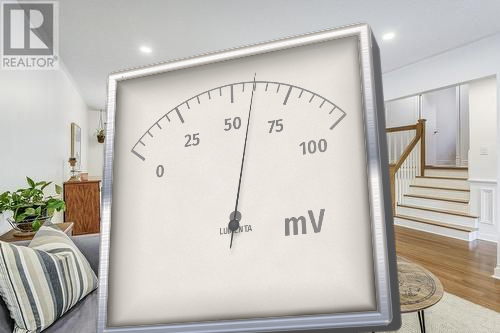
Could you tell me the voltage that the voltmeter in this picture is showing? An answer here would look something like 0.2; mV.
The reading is 60; mV
